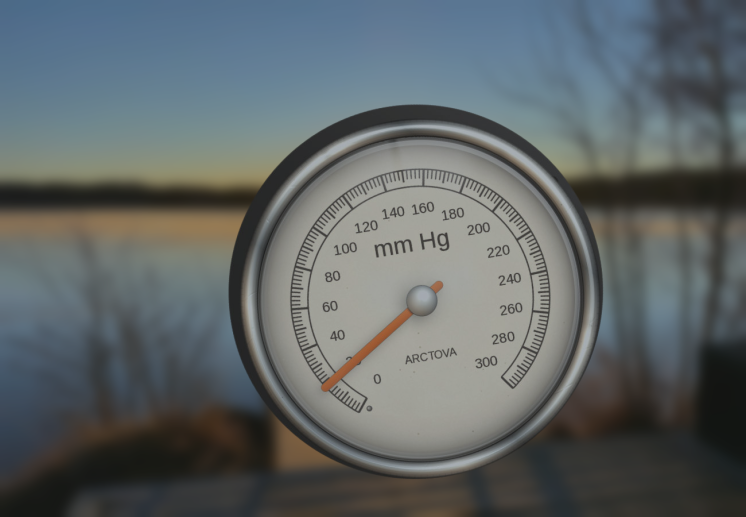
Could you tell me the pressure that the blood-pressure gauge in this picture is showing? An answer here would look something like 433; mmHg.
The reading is 20; mmHg
